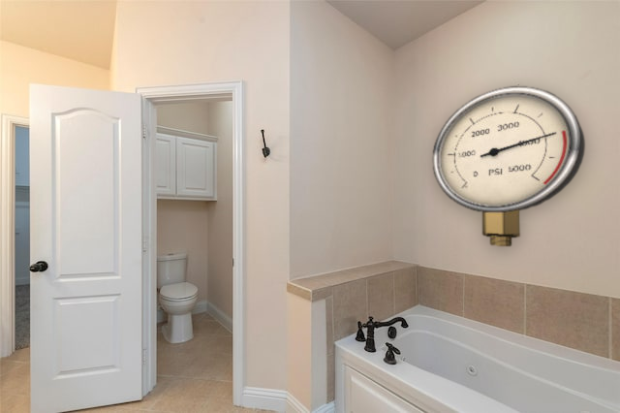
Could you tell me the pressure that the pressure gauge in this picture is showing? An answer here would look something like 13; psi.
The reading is 4000; psi
